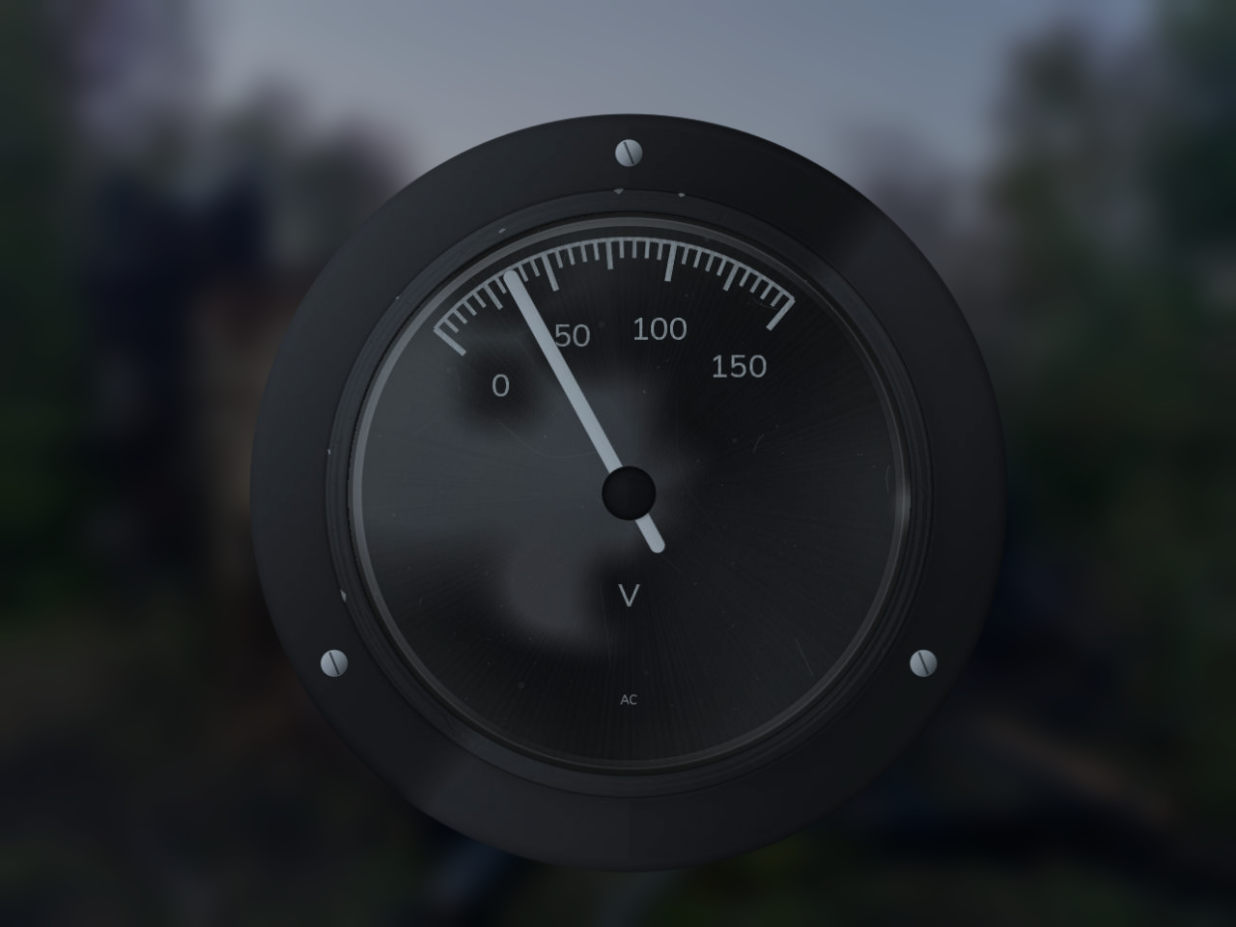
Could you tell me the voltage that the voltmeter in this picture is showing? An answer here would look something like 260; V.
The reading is 35; V
